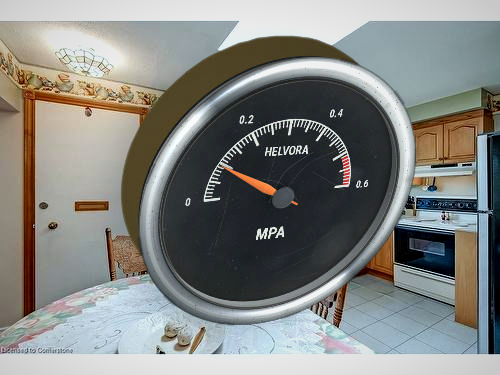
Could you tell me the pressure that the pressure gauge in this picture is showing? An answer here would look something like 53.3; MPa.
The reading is 0.1; MPa
